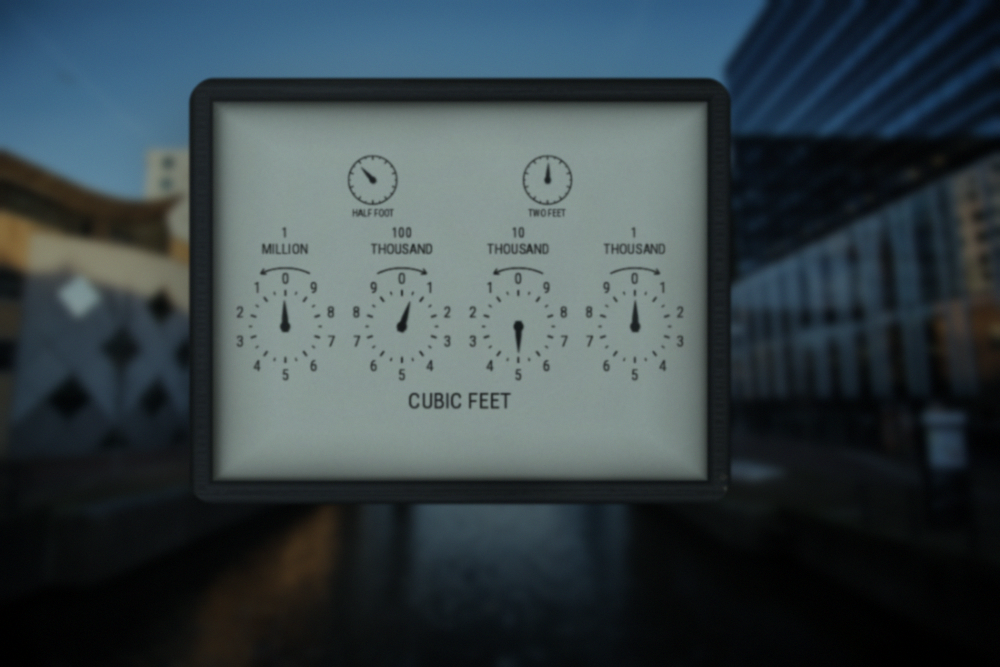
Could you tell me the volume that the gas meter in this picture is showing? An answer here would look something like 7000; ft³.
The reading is 5000; ft³
